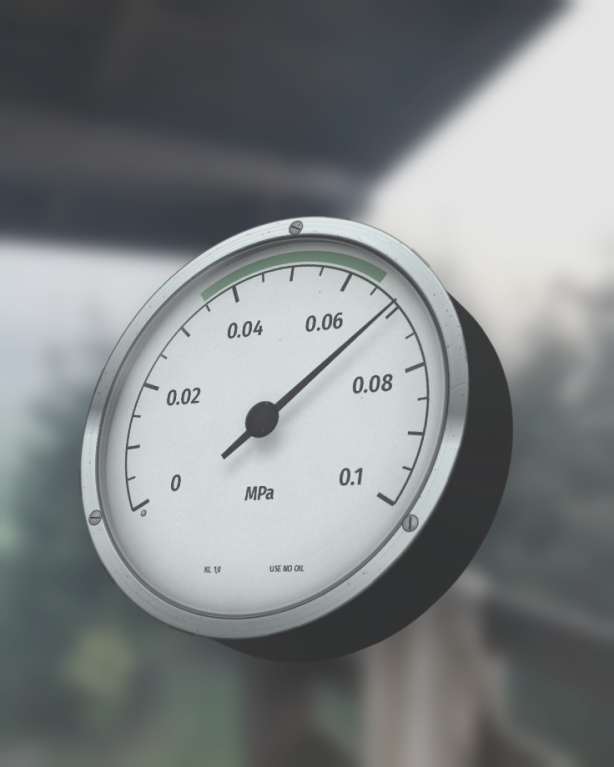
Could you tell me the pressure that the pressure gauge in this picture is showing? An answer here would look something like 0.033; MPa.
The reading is 0.07; MPa
